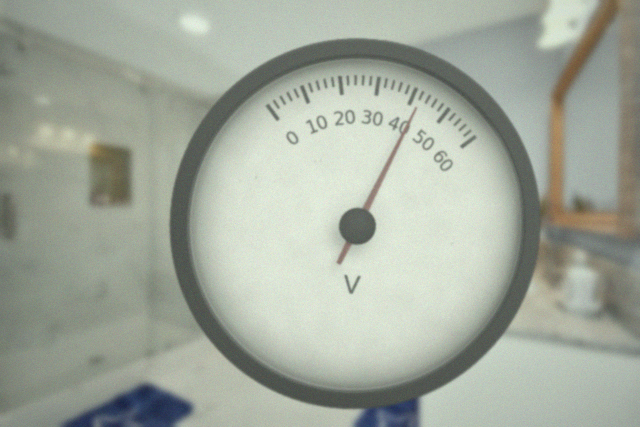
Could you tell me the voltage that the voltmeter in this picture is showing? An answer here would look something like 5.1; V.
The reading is 42; V
